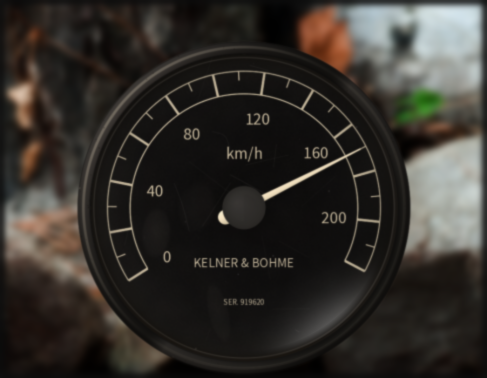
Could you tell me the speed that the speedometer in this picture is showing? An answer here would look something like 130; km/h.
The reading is 170; km/h
